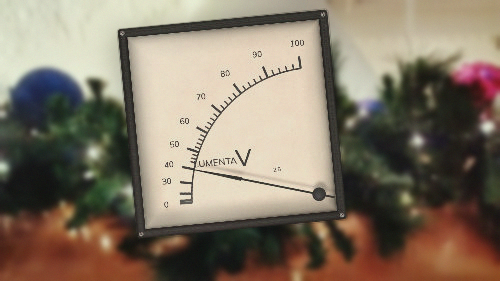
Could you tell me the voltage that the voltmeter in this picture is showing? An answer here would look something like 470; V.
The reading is 40; V
